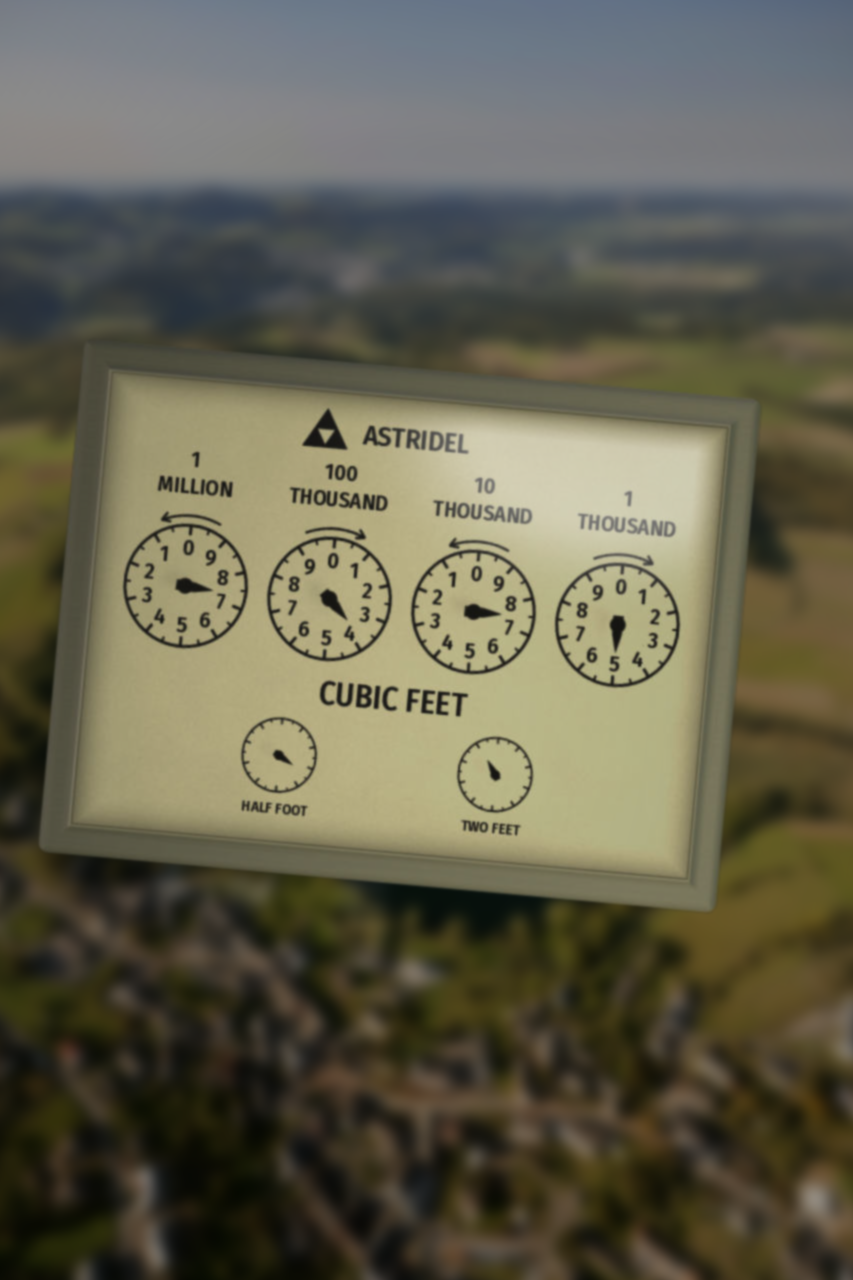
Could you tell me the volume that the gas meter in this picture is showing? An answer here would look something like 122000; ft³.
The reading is 737500; ft³
